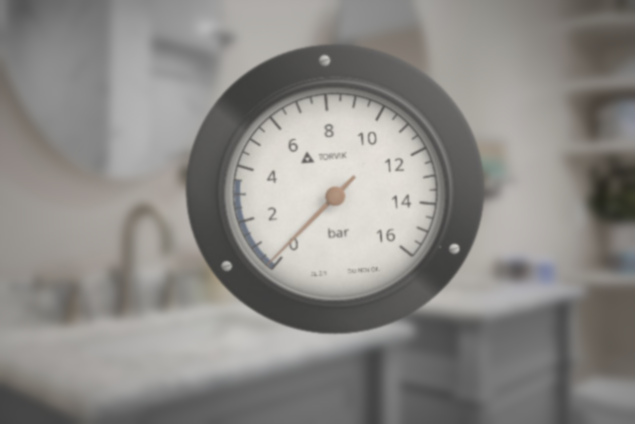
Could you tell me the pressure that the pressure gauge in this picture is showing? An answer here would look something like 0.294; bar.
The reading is 0.25; bar
